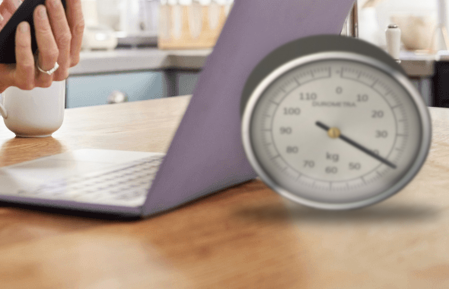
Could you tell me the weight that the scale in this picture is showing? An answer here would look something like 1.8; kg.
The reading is 40; kg
